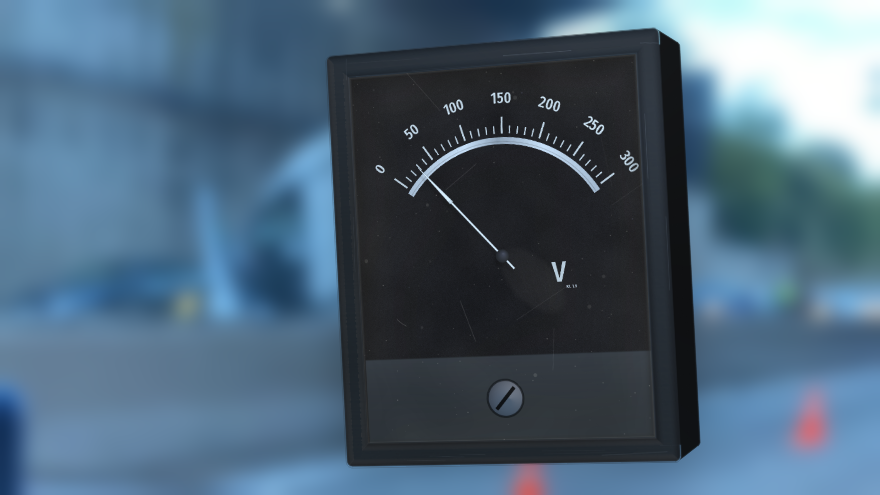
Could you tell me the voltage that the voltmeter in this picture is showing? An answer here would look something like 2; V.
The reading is 30; V
